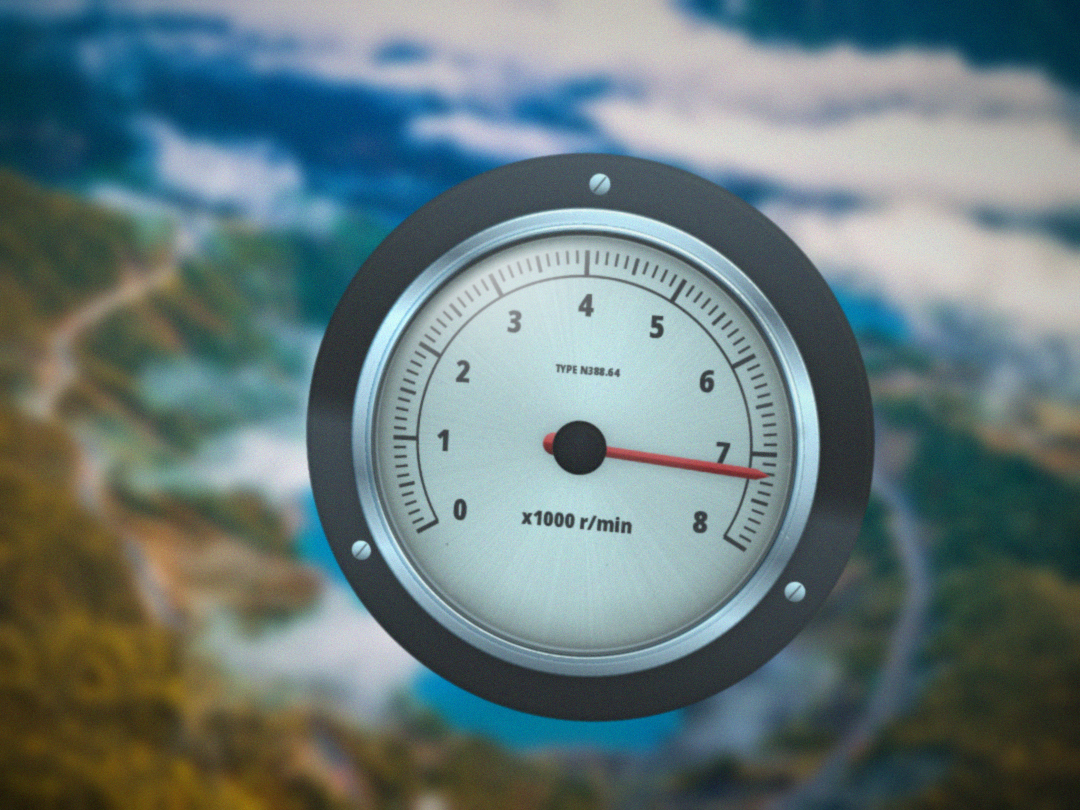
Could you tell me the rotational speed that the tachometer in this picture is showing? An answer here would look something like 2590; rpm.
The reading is 7200; rpm
